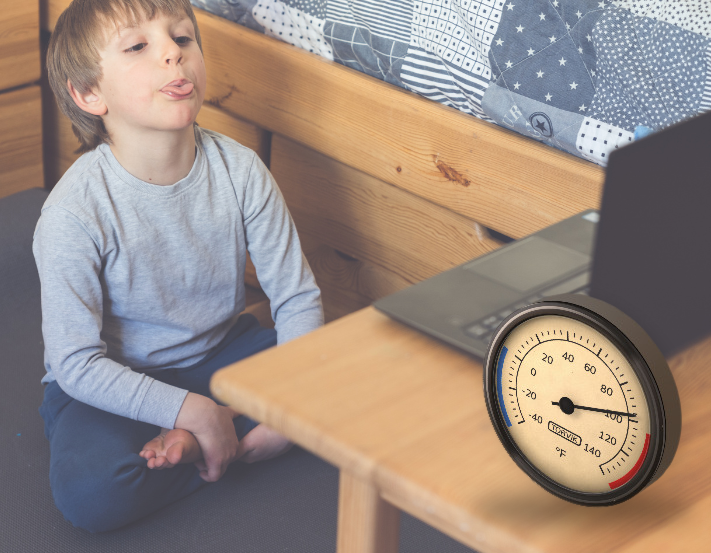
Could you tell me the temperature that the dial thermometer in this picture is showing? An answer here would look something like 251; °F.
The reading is 96; °F
